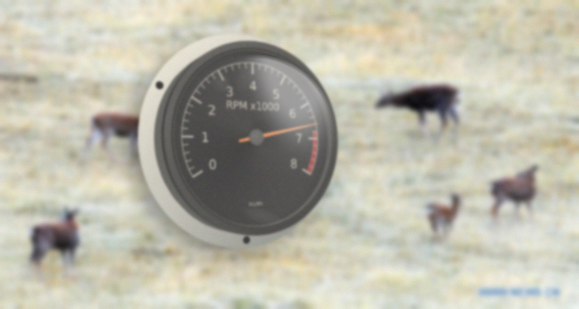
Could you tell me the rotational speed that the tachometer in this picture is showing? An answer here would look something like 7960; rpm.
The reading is 6600; rpm
